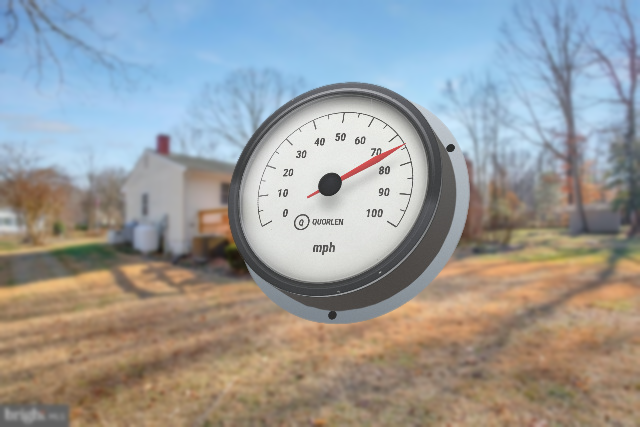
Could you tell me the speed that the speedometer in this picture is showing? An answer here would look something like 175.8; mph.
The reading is 75; mph
